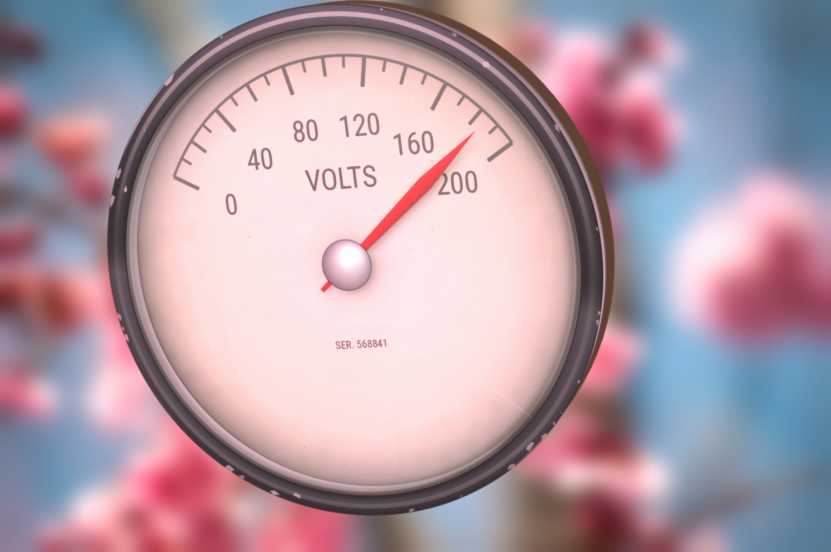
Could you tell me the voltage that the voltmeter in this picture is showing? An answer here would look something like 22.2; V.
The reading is 185; V
